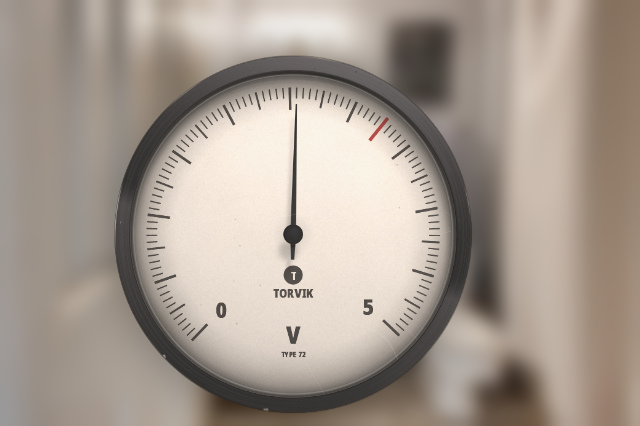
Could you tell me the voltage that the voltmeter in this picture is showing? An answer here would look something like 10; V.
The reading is 2.55; V
